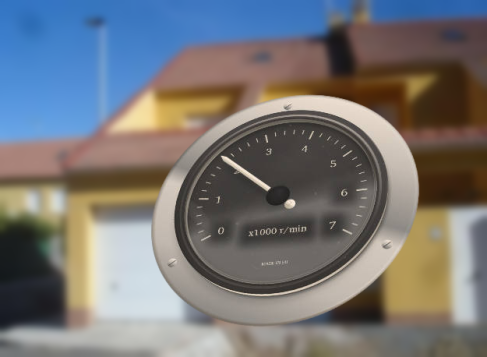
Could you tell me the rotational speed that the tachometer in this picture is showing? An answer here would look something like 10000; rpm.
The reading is 2000; rpm
